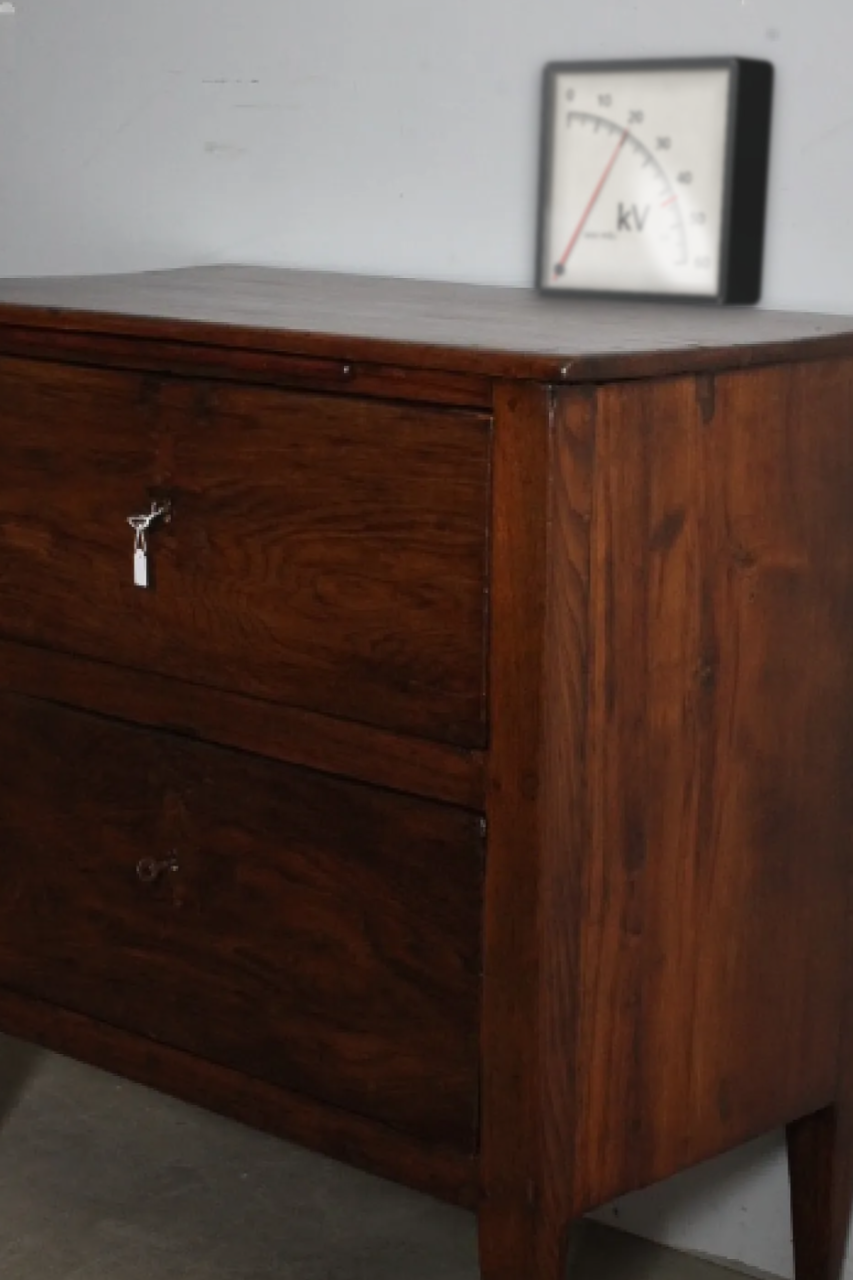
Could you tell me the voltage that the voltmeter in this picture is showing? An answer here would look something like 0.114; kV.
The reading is 20; kV
